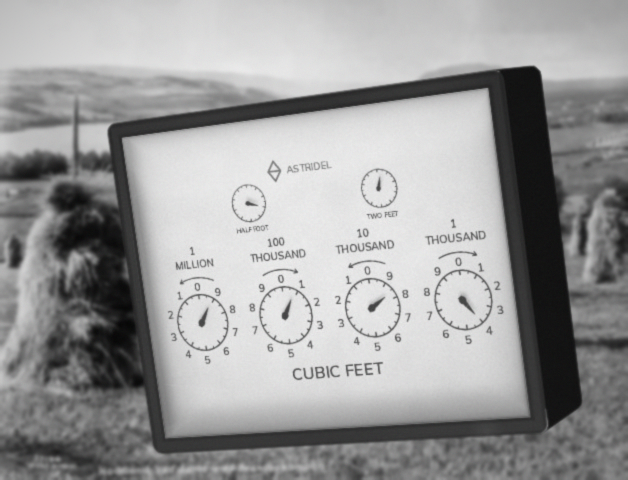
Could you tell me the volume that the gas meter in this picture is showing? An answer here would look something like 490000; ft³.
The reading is 908400; ft³
